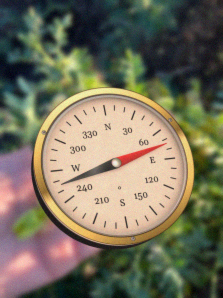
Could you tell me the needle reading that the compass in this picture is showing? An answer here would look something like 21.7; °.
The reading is 75; °
